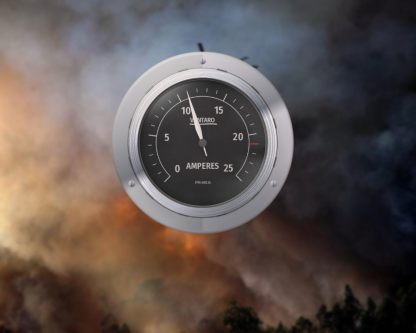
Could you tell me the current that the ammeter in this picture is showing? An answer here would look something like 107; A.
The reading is 11; A
